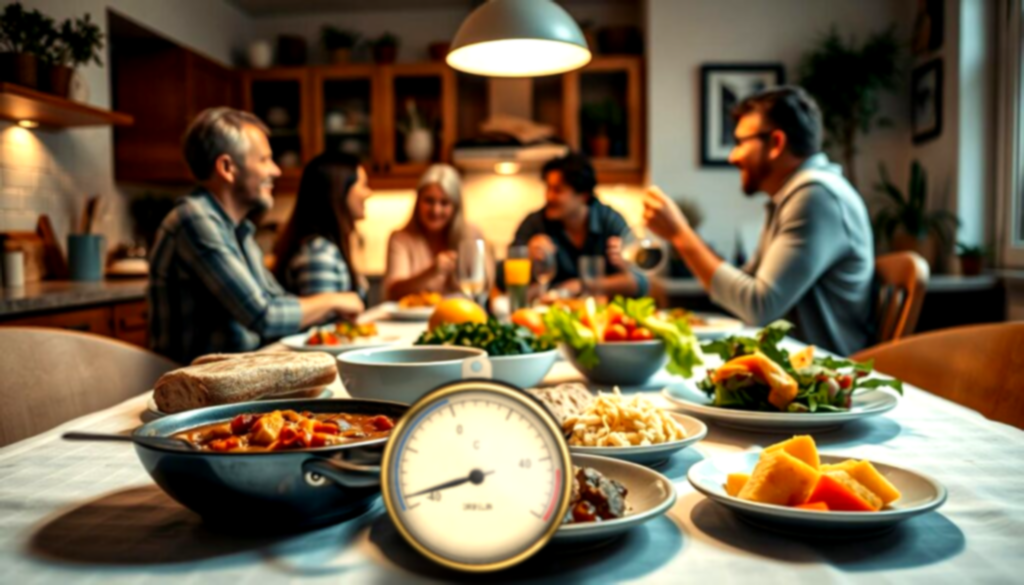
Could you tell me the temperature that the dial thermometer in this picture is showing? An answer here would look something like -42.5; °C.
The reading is -36; °C
